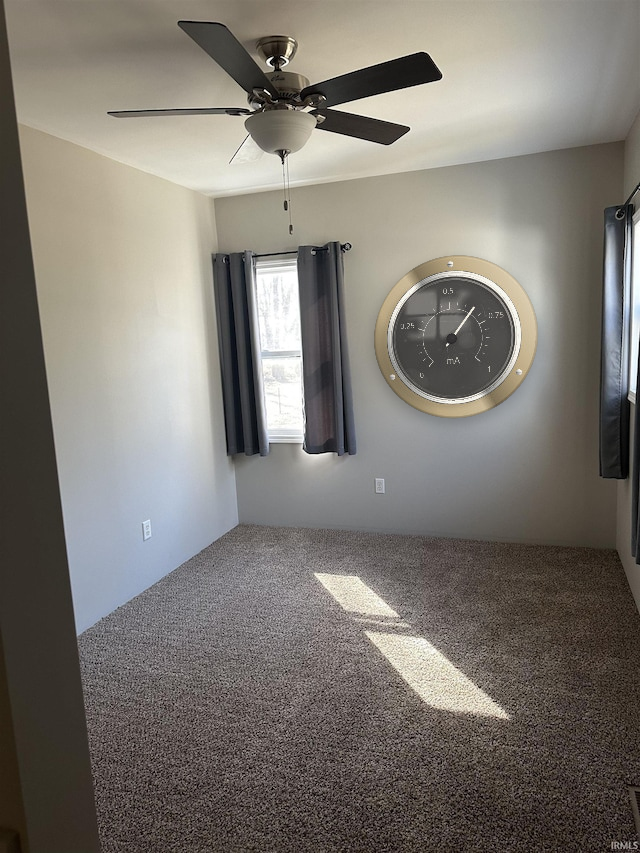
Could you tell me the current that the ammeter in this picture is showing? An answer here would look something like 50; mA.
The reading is 0.65; mA
